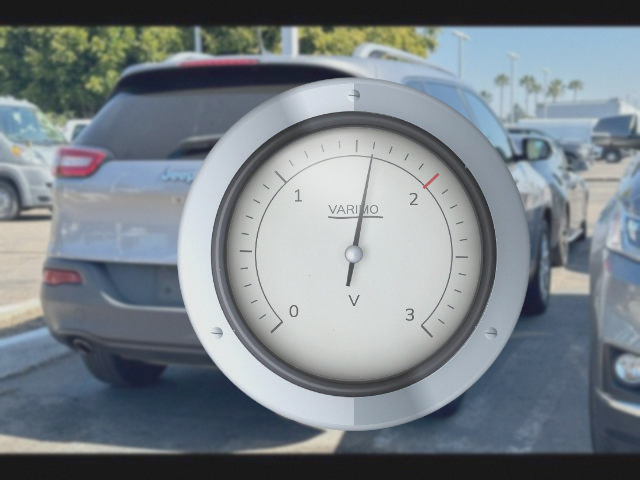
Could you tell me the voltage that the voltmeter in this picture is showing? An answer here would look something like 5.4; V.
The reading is 1.6; V
